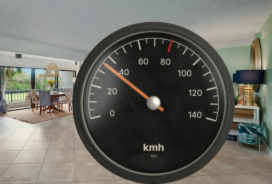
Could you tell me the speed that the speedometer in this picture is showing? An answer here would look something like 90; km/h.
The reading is 35; km/h
